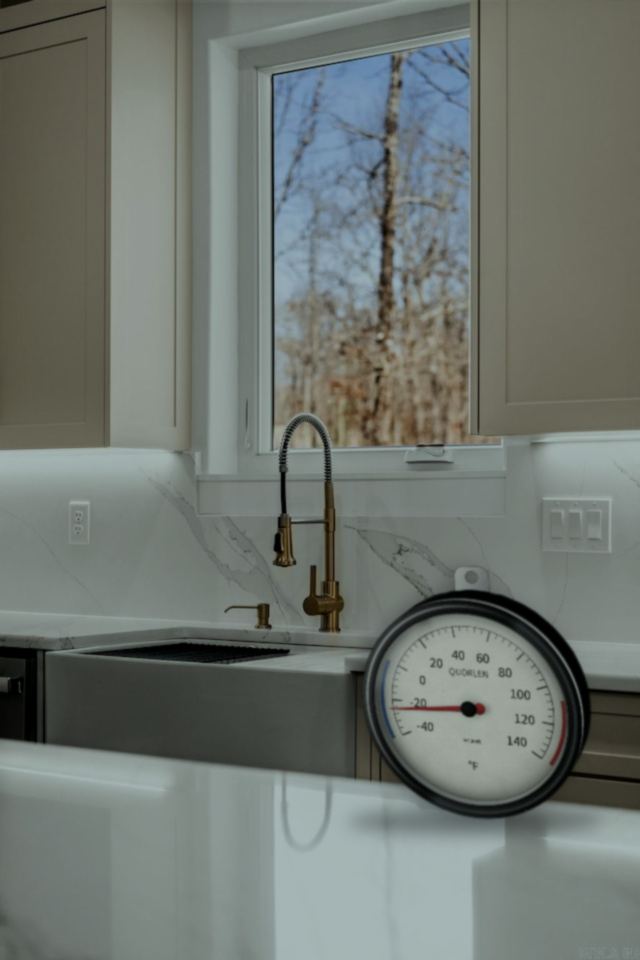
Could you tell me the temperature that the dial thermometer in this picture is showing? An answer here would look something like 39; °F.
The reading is -24; °F
